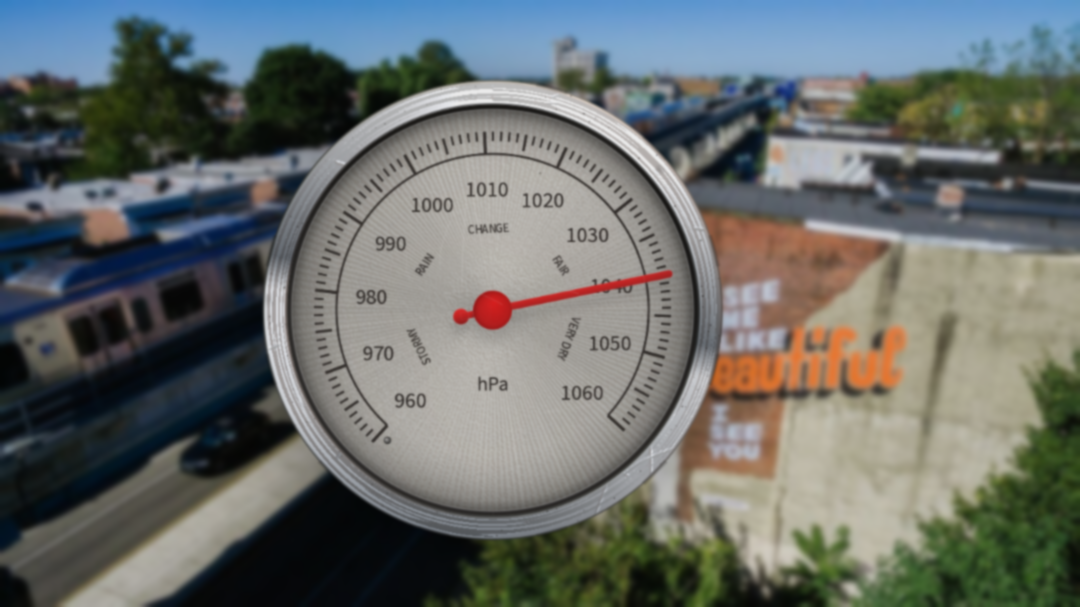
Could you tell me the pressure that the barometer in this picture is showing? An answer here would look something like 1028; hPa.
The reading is 1040; hPa
